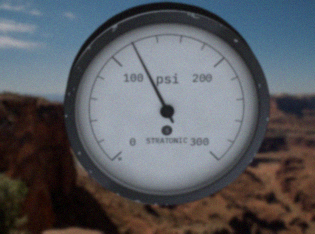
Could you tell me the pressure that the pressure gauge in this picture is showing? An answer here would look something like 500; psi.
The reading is 120; psi
